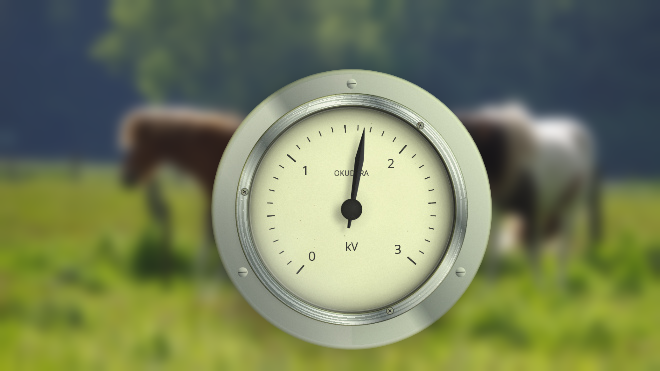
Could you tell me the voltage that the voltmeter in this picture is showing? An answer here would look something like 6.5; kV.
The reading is 1.65; kV
